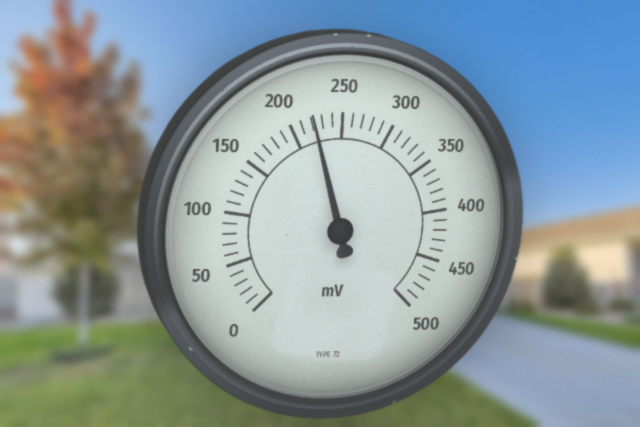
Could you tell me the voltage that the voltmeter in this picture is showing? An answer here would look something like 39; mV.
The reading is 220; mV
